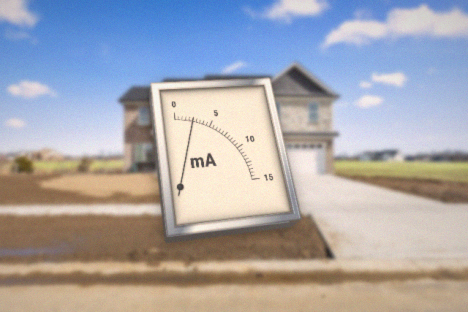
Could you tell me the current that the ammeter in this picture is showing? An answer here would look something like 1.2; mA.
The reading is 2.5; mA
